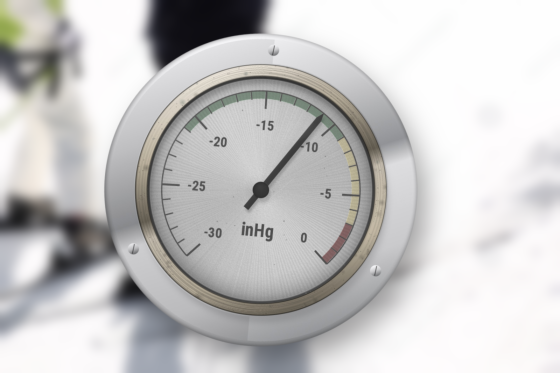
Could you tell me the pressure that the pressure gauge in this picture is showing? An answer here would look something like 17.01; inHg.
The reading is -11; inHg
